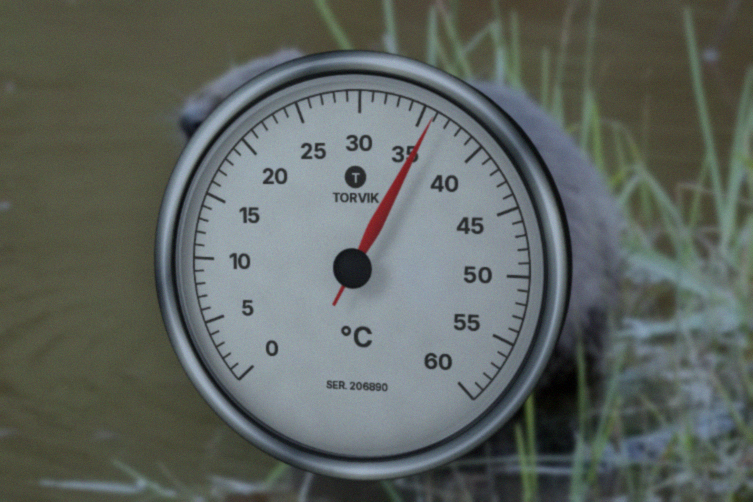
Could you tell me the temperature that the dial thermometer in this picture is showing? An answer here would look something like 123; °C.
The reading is 36; °C
